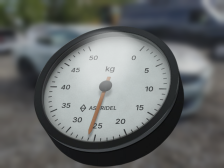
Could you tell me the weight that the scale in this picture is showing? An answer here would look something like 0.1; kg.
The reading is 26; kg
